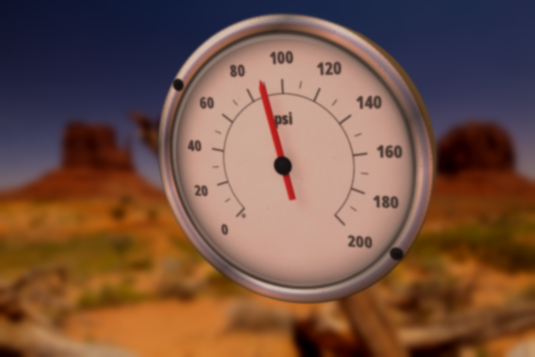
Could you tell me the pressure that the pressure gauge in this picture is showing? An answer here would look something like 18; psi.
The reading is 90; psi
